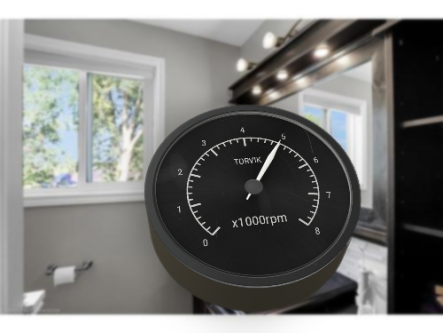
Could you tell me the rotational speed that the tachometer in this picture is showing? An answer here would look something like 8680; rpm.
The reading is 5000; rpm
